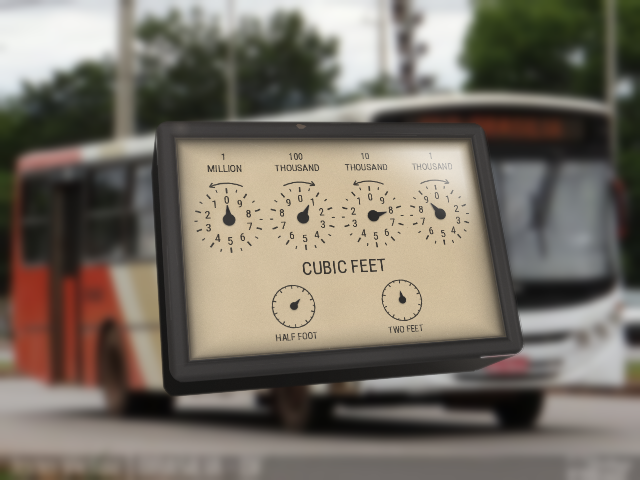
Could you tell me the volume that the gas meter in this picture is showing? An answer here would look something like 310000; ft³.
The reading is 7900; ft³
